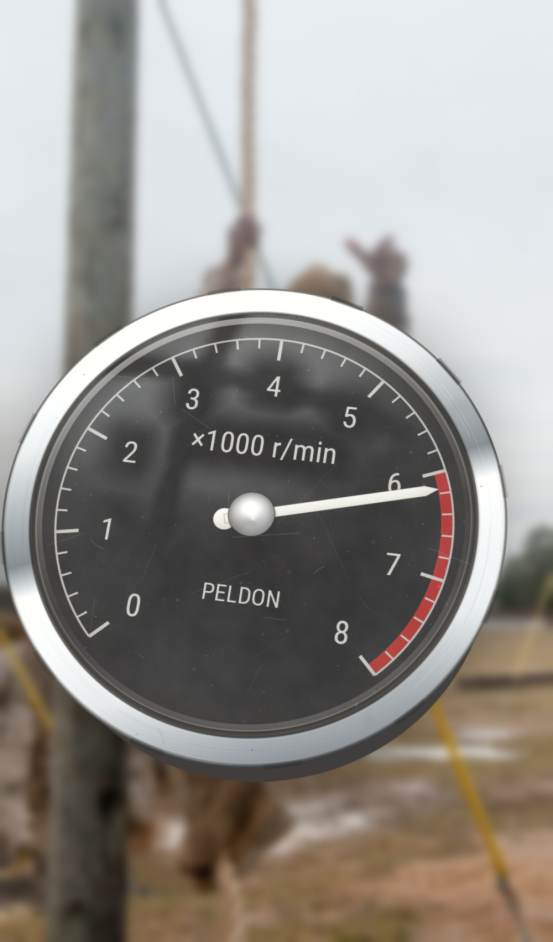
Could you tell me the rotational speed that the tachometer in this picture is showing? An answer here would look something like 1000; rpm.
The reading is 6200; rpm
